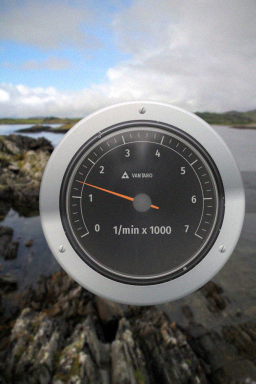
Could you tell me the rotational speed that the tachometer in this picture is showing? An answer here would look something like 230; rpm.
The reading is 1400; rpm
